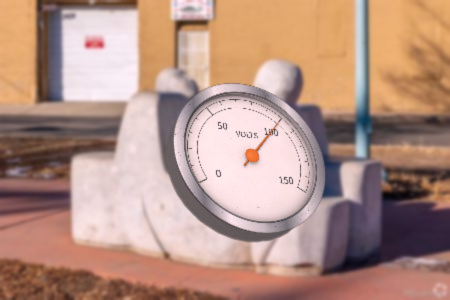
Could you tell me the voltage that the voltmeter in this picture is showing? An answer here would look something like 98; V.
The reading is 100; V
